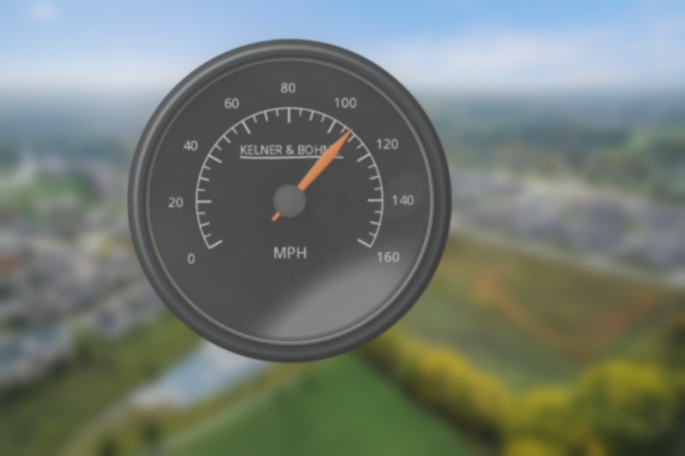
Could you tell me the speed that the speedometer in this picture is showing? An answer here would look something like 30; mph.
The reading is 107.5; mph
